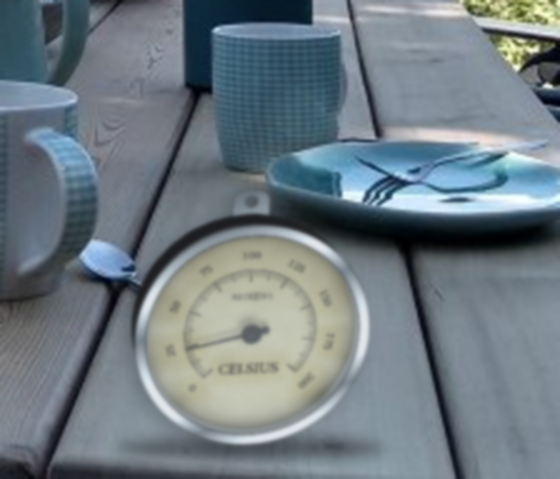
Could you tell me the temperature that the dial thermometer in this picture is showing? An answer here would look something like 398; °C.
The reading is 25; °C
